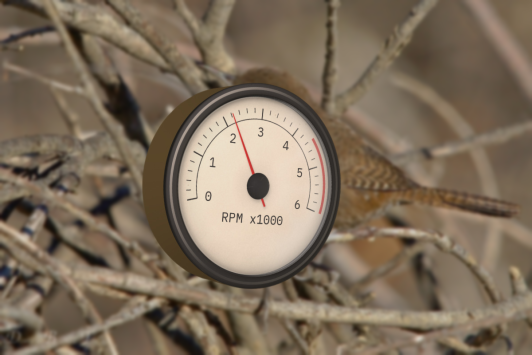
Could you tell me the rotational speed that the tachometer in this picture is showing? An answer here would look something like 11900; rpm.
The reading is 2200; rpm
